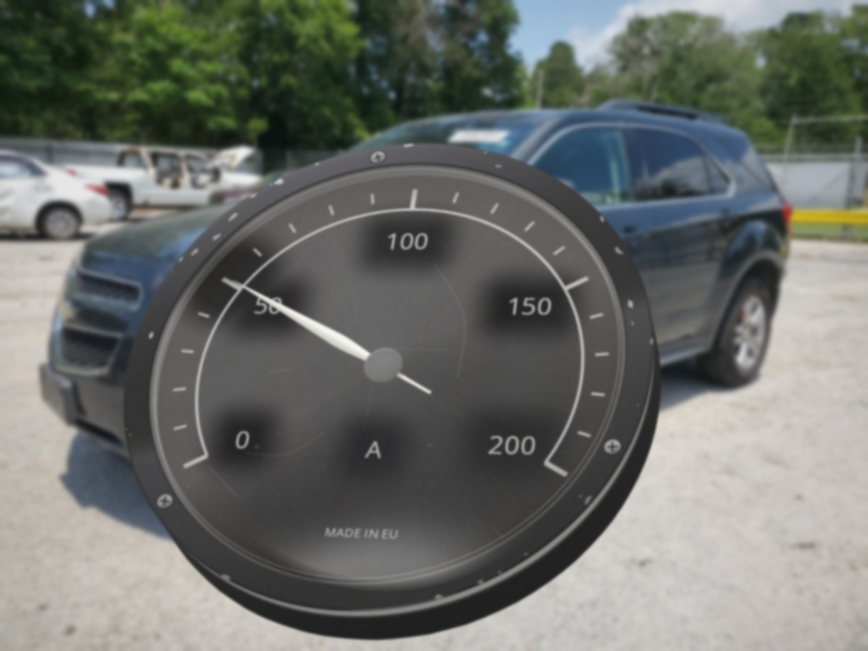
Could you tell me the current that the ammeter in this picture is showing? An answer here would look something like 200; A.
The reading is 50; A
